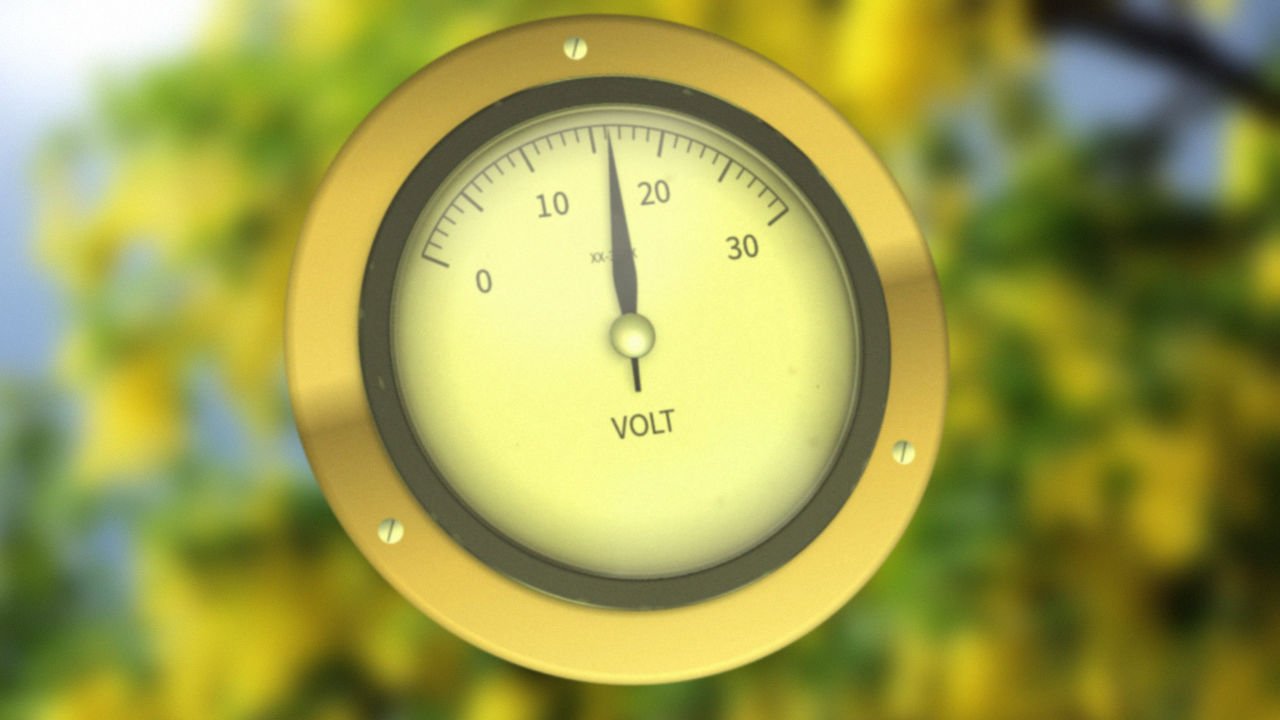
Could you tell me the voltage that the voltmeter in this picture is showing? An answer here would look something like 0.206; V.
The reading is 16; V
